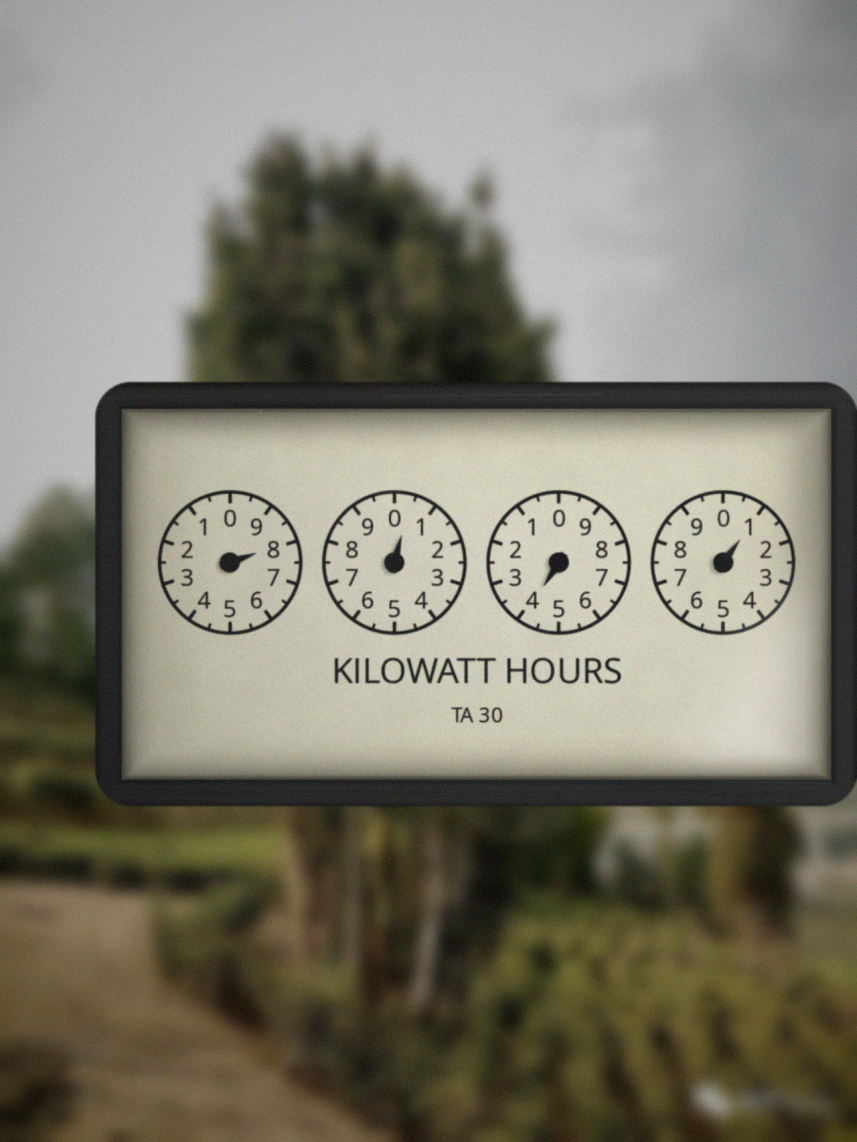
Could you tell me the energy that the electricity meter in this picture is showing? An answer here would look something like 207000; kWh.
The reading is 8041; kWh
